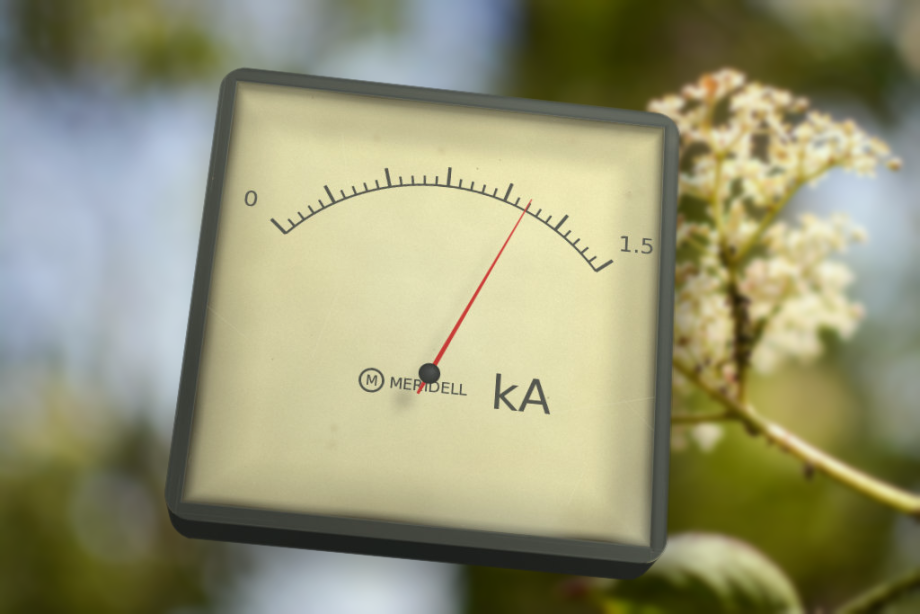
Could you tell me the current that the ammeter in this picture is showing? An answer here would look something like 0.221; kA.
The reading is 1.1; kA
